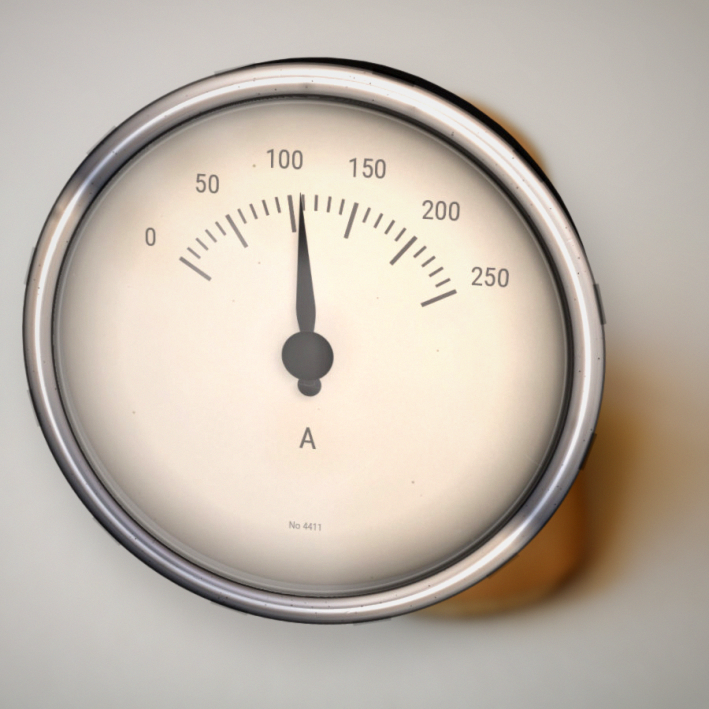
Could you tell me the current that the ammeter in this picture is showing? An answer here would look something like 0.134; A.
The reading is 110; A
